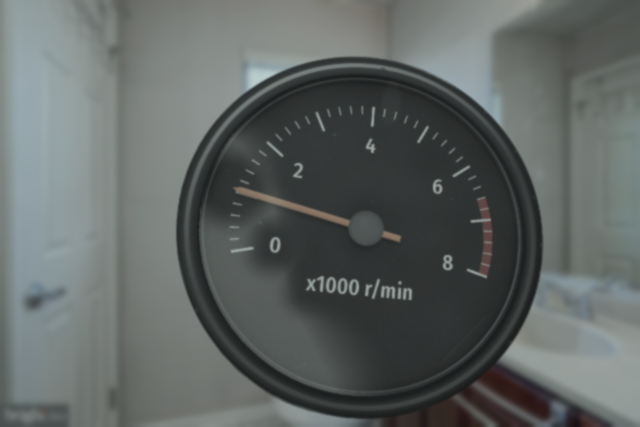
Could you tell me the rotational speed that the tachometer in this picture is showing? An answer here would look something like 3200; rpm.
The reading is 1000; rpm
